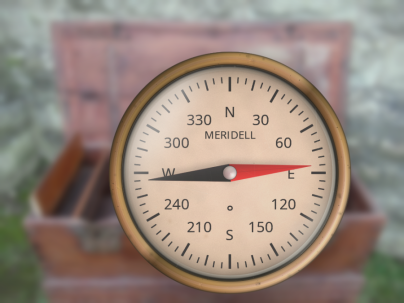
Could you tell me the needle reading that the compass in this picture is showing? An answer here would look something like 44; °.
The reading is 85; °
